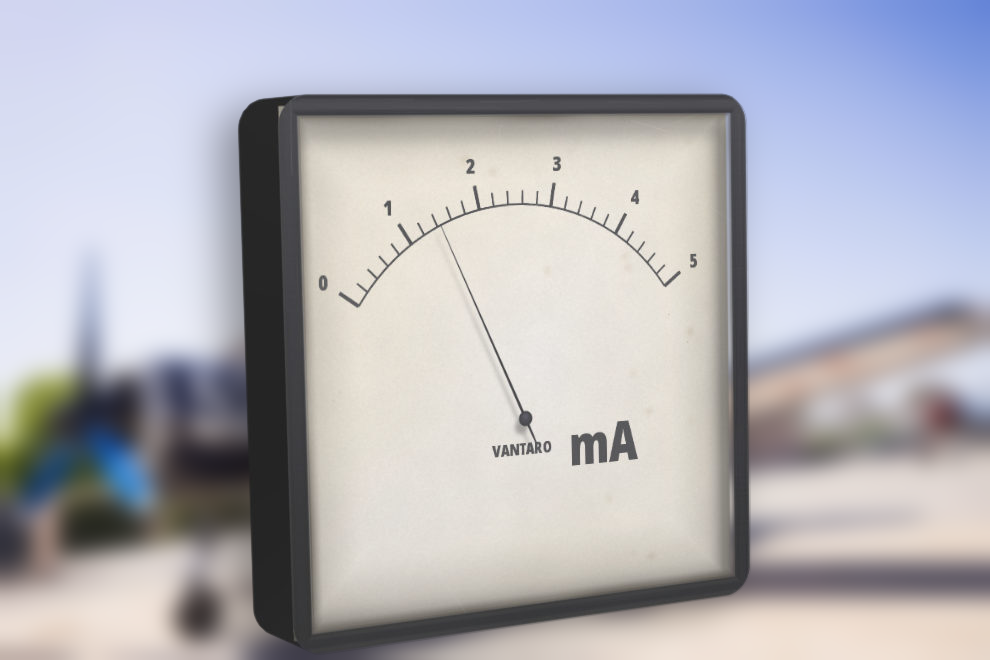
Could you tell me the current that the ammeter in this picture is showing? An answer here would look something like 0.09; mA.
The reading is 1.4; mA
